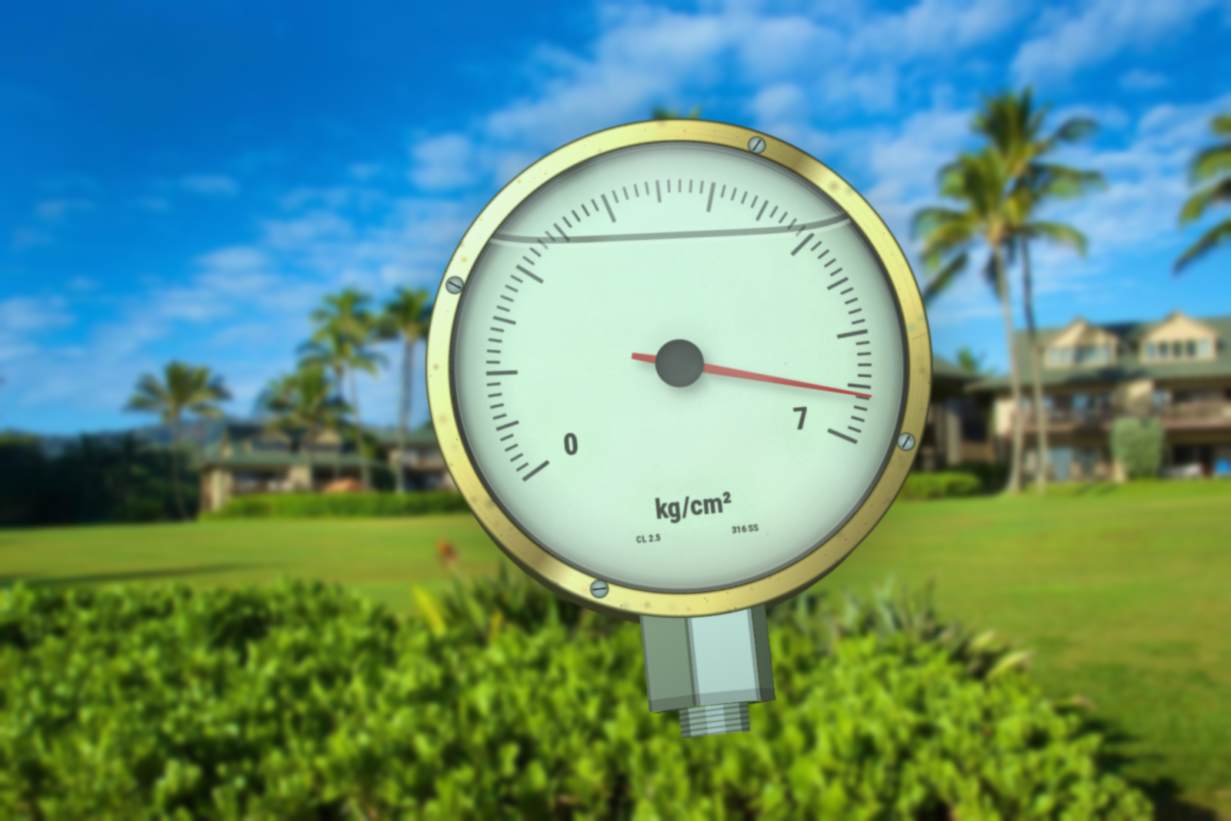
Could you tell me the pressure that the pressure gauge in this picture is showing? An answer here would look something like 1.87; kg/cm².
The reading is 6.6; kg/cm²
